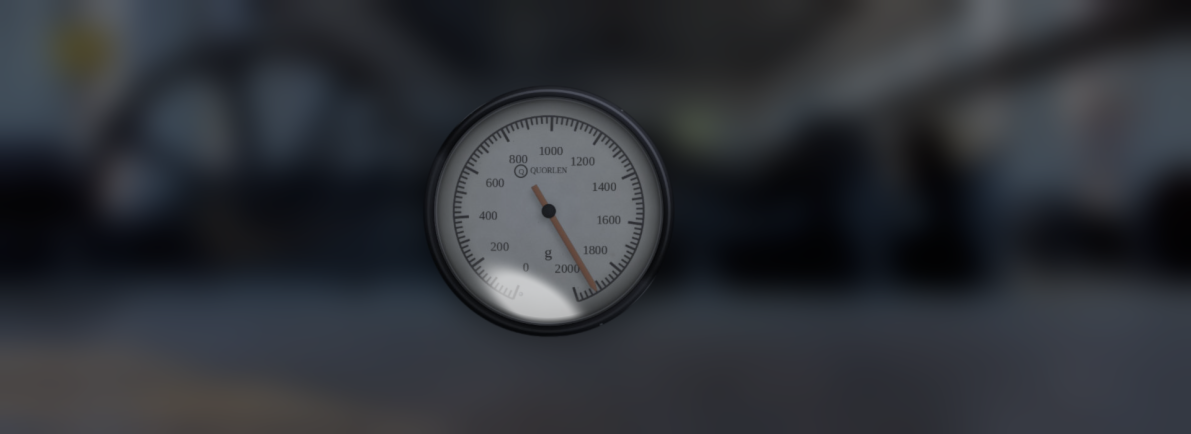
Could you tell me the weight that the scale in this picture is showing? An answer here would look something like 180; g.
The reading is 1920; g
